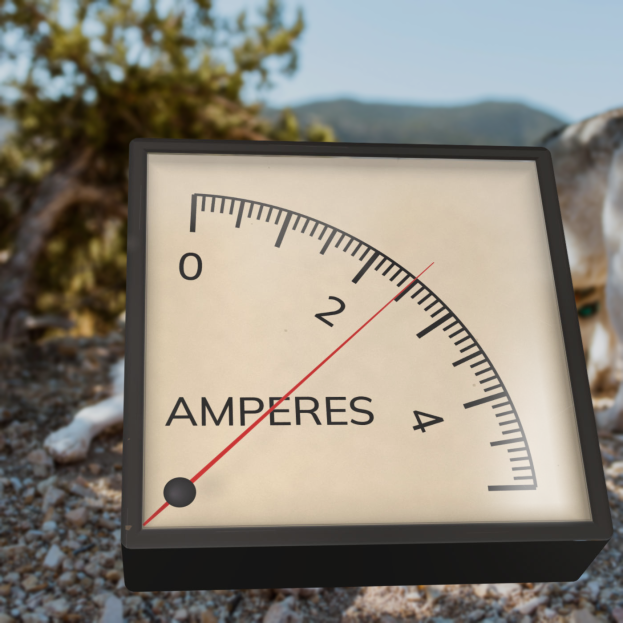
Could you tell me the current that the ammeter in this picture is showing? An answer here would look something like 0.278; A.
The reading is 2.5; A
